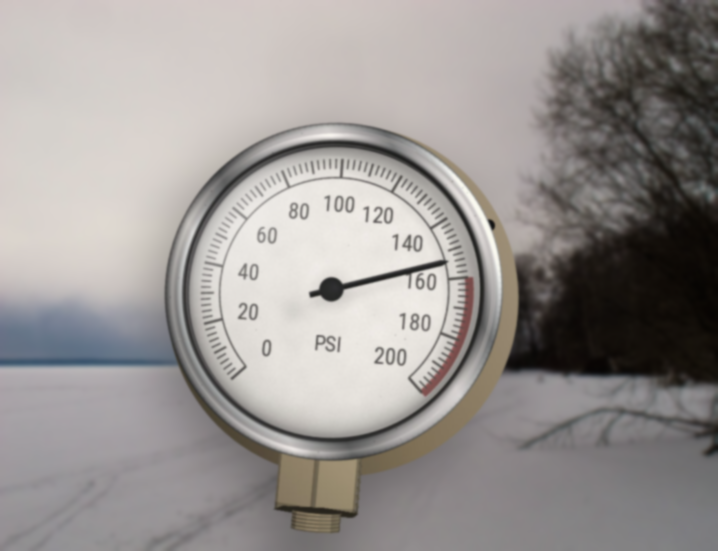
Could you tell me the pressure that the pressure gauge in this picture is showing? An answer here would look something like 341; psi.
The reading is 154; psi
